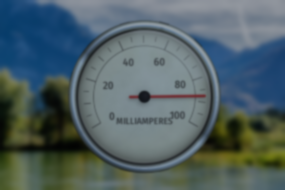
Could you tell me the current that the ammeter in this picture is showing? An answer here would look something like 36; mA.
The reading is 87.5; mA
